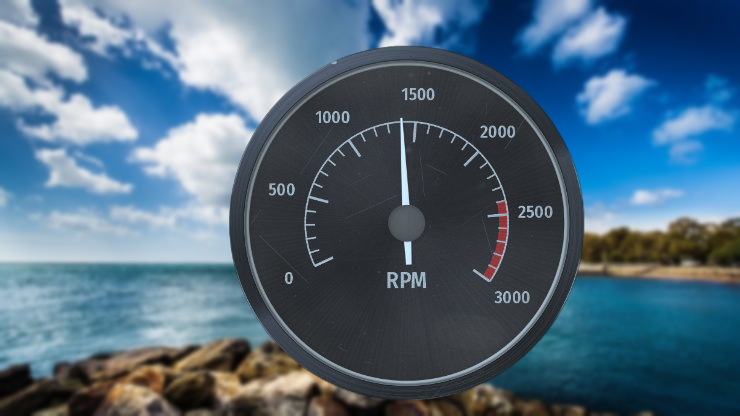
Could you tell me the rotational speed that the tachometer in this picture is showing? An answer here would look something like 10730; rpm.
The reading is 1400; rpm
